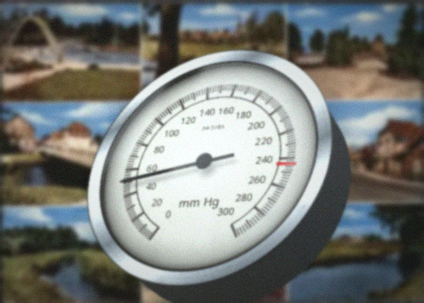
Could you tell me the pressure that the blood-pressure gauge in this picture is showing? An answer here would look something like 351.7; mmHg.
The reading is 50; mmHg
